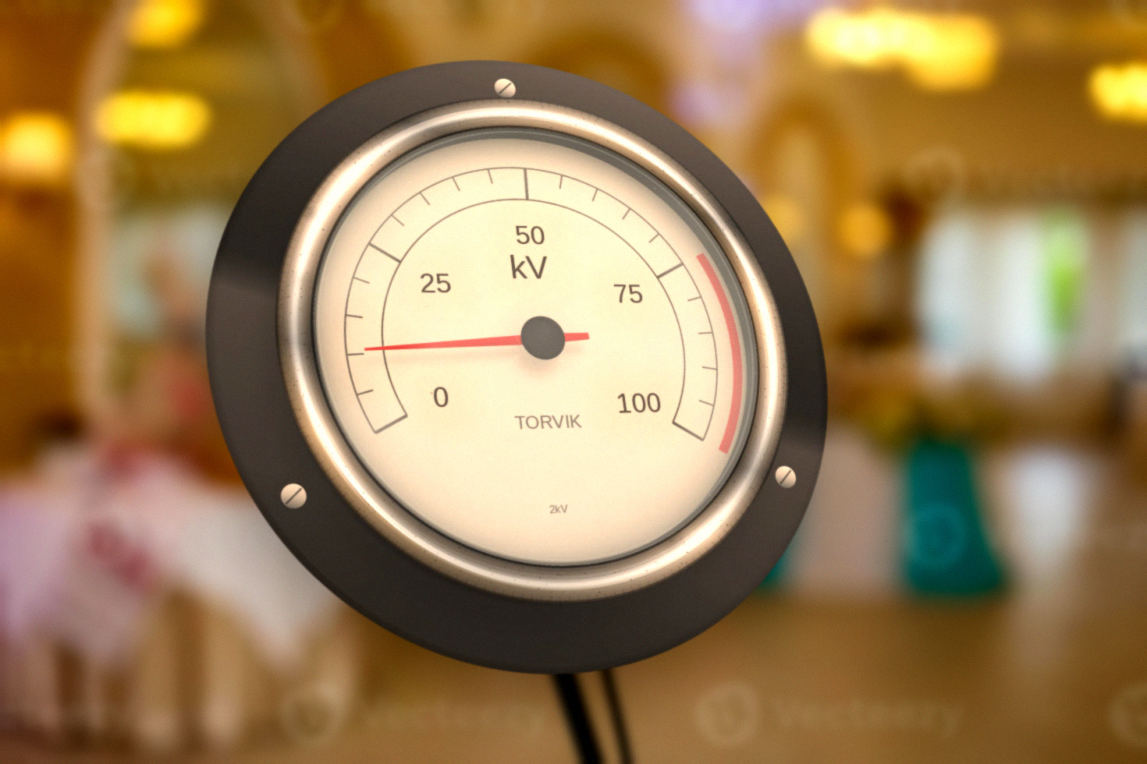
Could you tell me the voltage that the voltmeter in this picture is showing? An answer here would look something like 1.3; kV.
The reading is 10; kV
